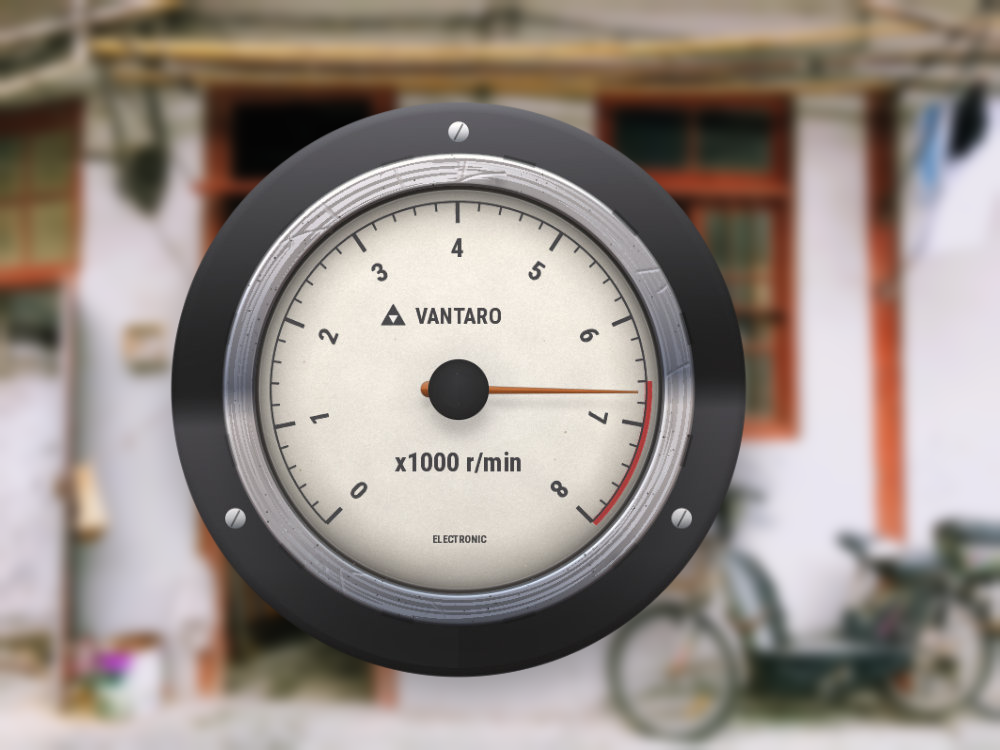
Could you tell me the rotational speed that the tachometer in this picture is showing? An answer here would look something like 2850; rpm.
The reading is 6700; rpm
